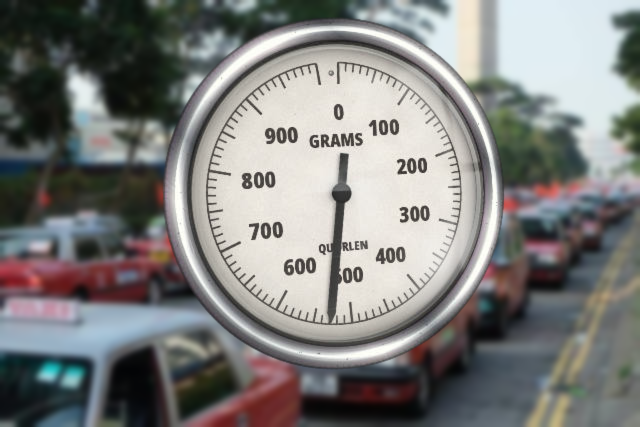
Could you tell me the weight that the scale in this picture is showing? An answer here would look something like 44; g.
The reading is 530; g
